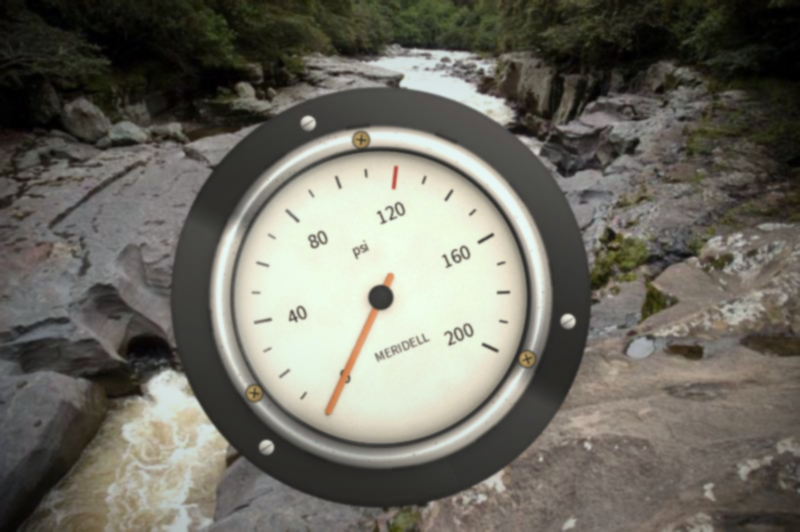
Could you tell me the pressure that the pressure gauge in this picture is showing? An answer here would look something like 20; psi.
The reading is 0; psi
